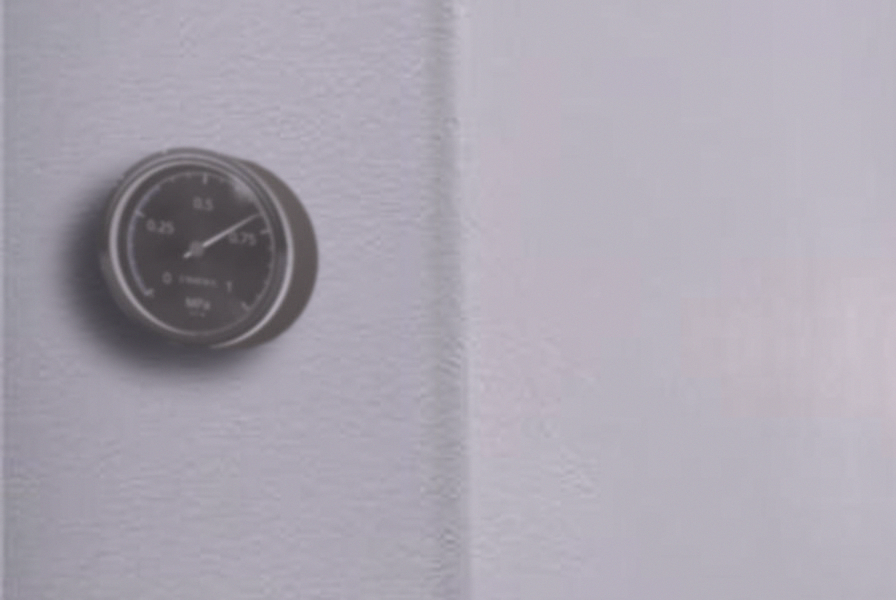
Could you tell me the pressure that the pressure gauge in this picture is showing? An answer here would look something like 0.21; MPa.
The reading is 0.7; MPa
